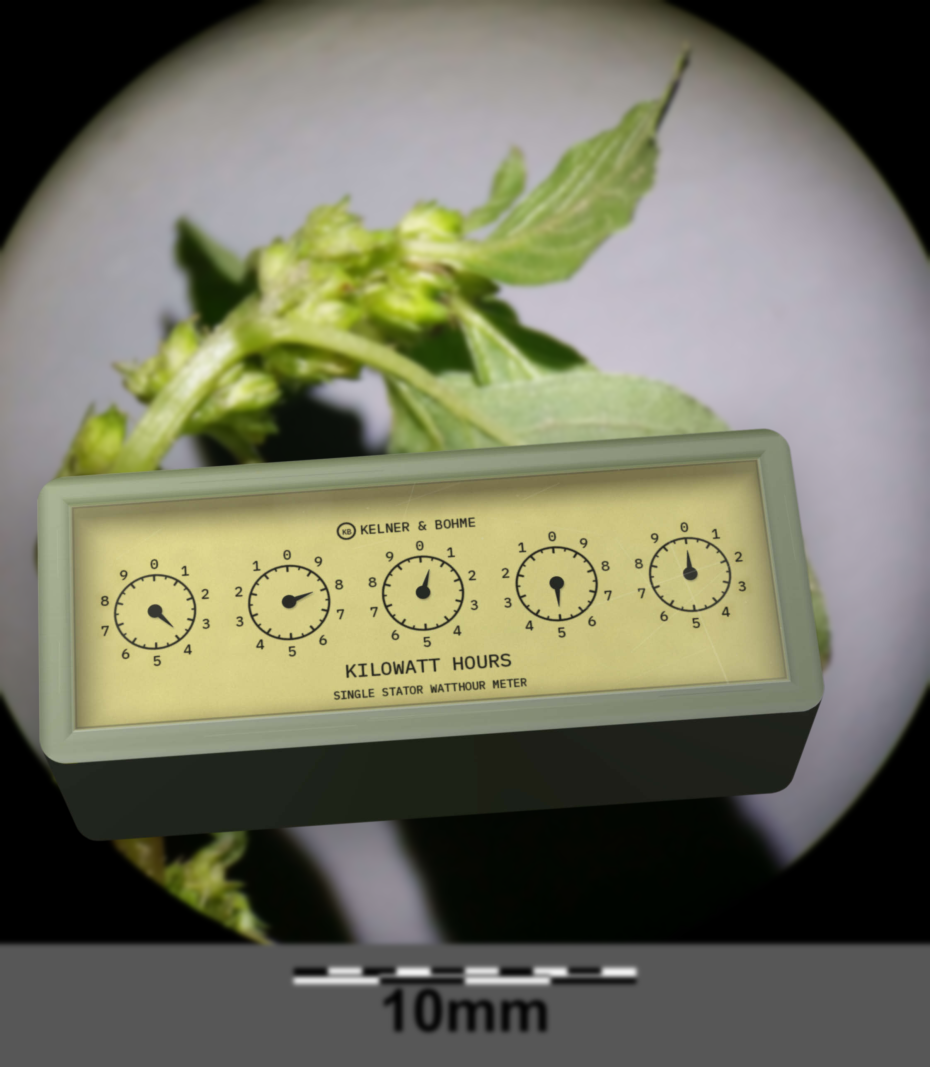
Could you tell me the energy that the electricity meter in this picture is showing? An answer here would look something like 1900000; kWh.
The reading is 38050; kWh
